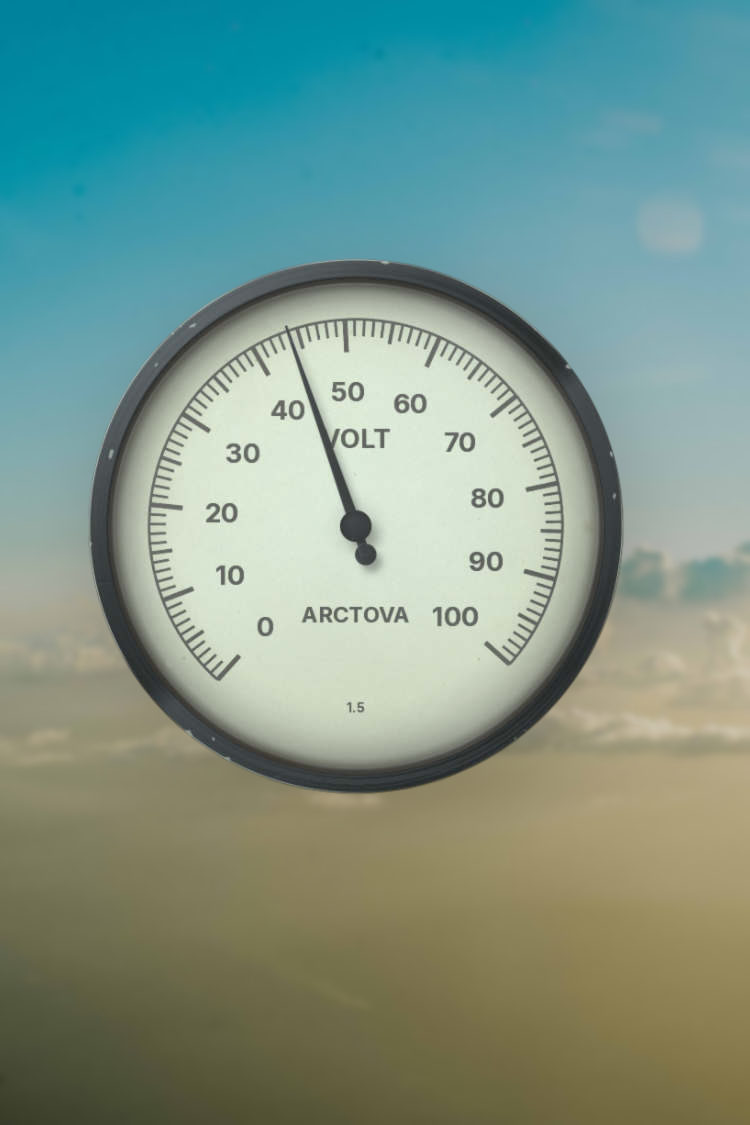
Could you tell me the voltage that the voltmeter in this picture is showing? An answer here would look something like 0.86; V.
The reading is 44; V
